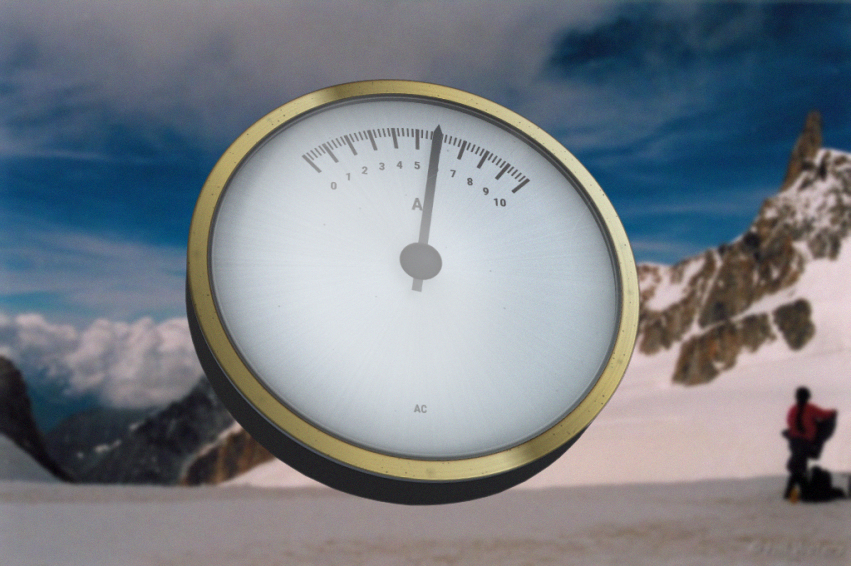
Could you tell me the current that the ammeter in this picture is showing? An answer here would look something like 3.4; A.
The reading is 5.8; A
